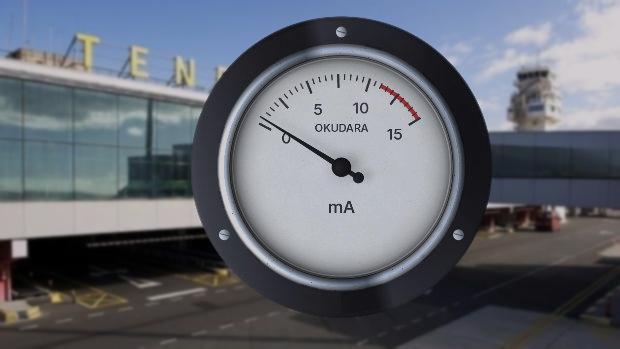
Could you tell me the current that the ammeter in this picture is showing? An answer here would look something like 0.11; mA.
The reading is 0.5; mA
